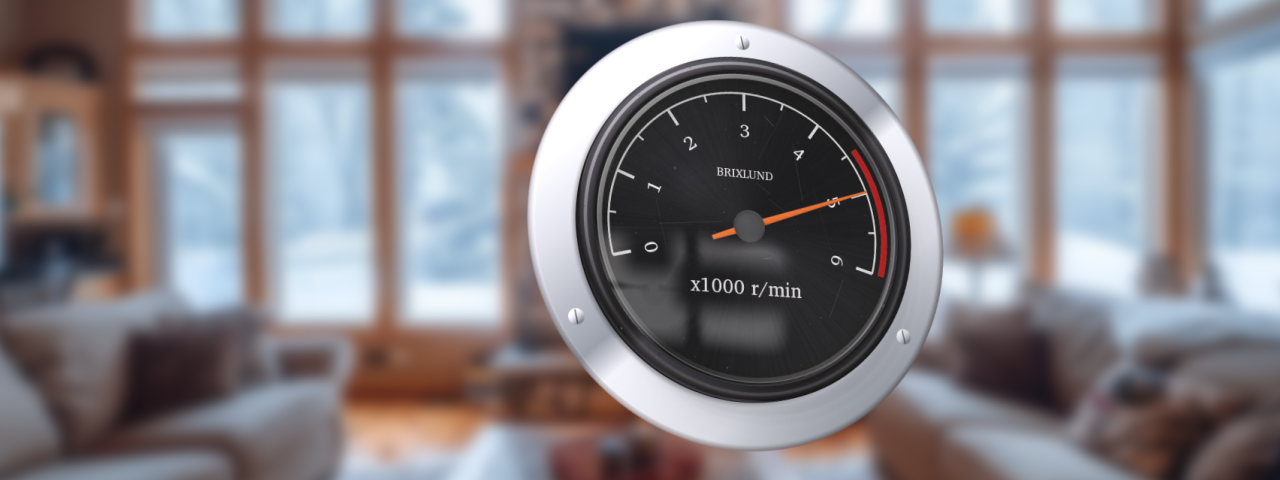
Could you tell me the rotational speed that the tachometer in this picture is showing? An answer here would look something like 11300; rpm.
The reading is 5000; rpm
